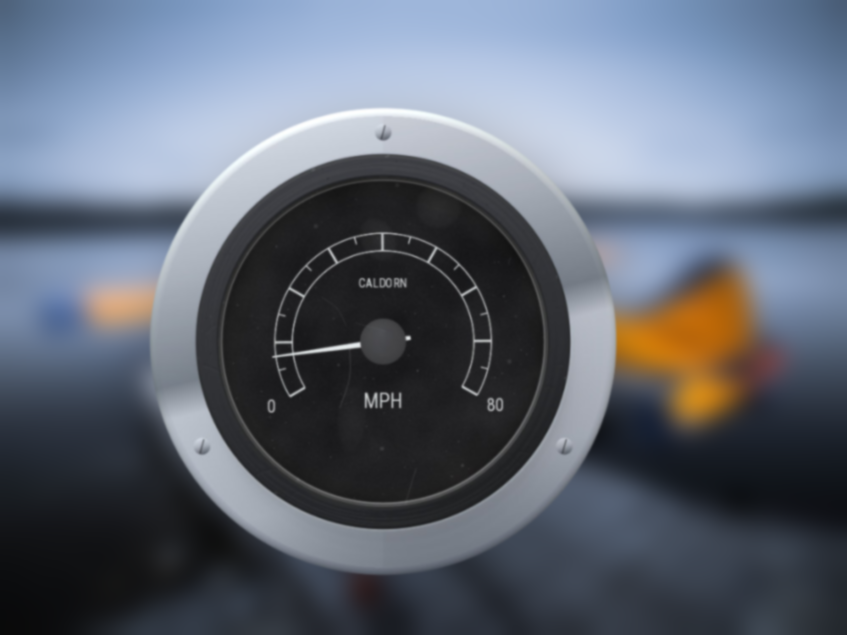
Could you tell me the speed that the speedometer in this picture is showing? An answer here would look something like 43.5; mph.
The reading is 7.5; mph
